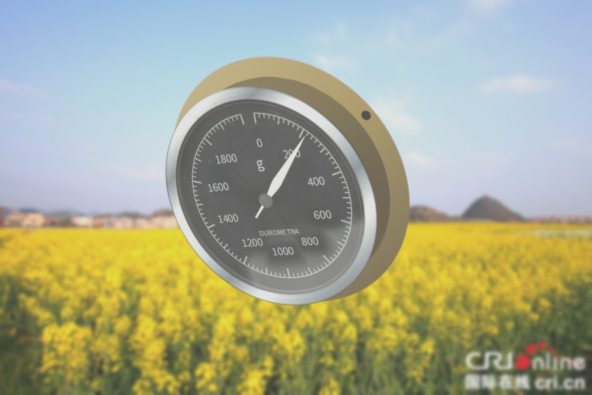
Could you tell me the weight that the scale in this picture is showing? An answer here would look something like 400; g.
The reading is 220; g
